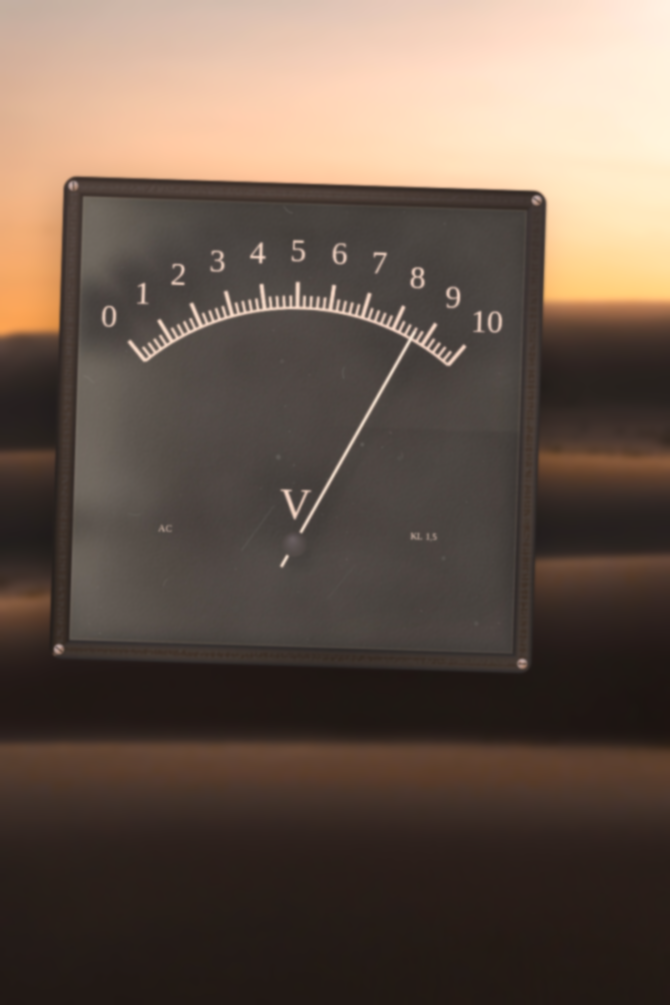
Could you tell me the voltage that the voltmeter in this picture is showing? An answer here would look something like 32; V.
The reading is 8.6; V
